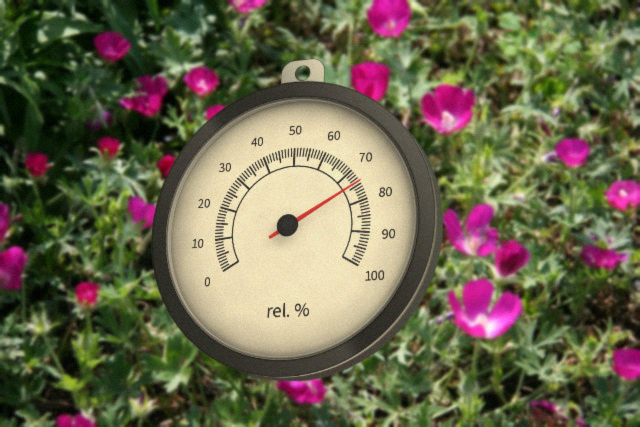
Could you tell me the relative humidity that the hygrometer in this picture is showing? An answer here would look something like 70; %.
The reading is 75; %
